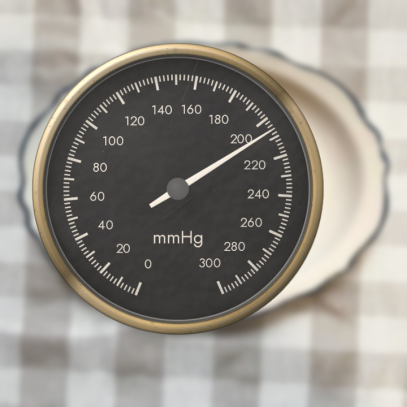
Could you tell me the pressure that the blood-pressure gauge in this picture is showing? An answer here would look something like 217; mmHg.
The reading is 206; mmHg
